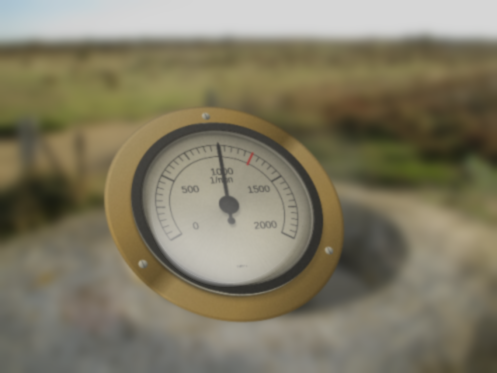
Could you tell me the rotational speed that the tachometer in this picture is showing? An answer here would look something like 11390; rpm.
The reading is 1000; rpm
